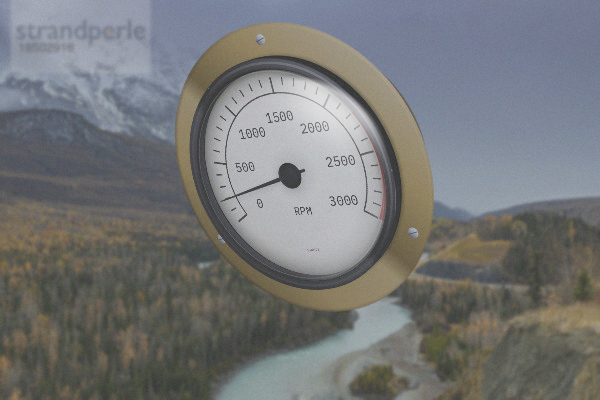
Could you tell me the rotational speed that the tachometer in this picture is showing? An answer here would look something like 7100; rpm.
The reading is 200; rpm
